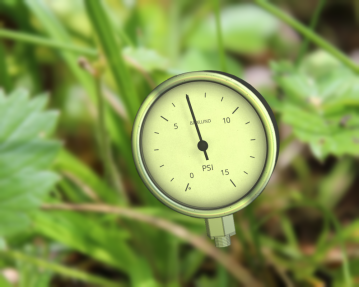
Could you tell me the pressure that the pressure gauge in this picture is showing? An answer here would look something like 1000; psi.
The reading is 7; psi
